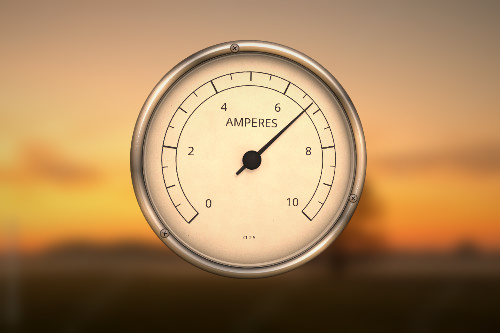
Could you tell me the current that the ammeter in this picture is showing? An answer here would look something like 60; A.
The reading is 6.75; A
